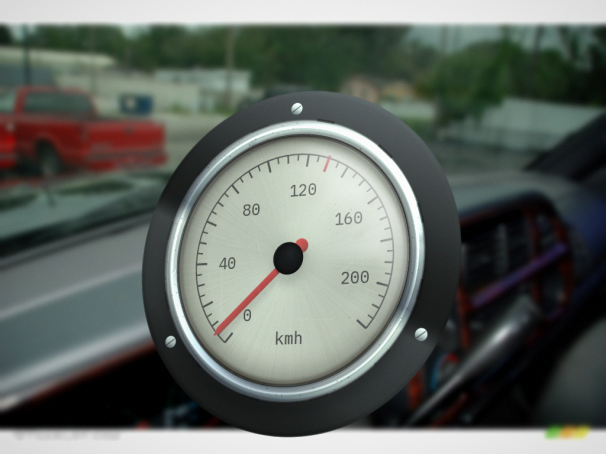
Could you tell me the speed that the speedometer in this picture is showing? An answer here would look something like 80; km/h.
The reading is 5; km/h
